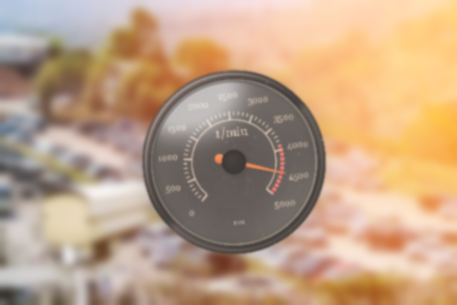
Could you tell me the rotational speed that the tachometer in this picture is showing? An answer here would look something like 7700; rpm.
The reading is 4500; rpm
